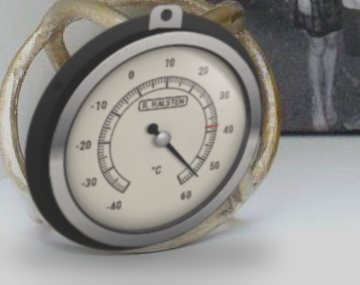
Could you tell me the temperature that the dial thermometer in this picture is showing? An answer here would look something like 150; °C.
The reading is 55; °C
